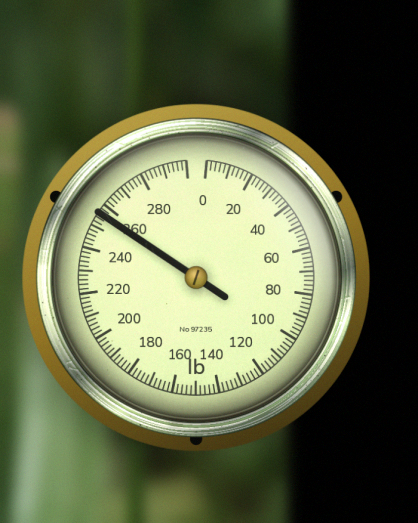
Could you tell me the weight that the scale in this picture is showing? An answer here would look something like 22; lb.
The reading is 256; lb
